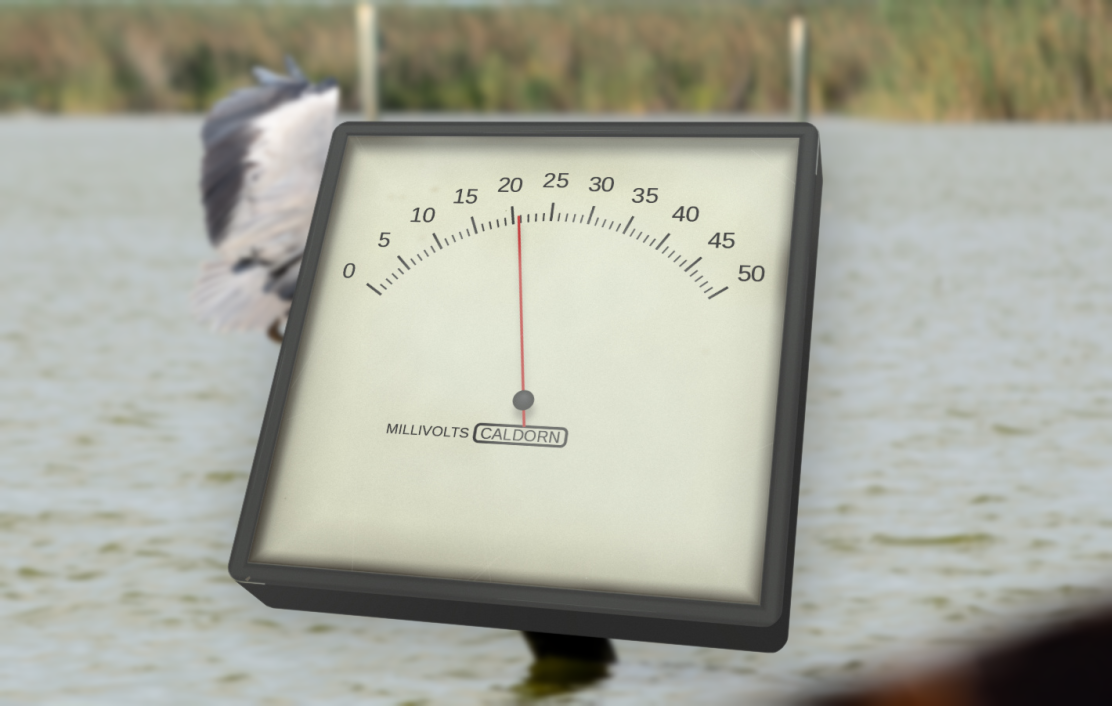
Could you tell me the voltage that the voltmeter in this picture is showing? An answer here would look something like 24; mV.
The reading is 21; mV
